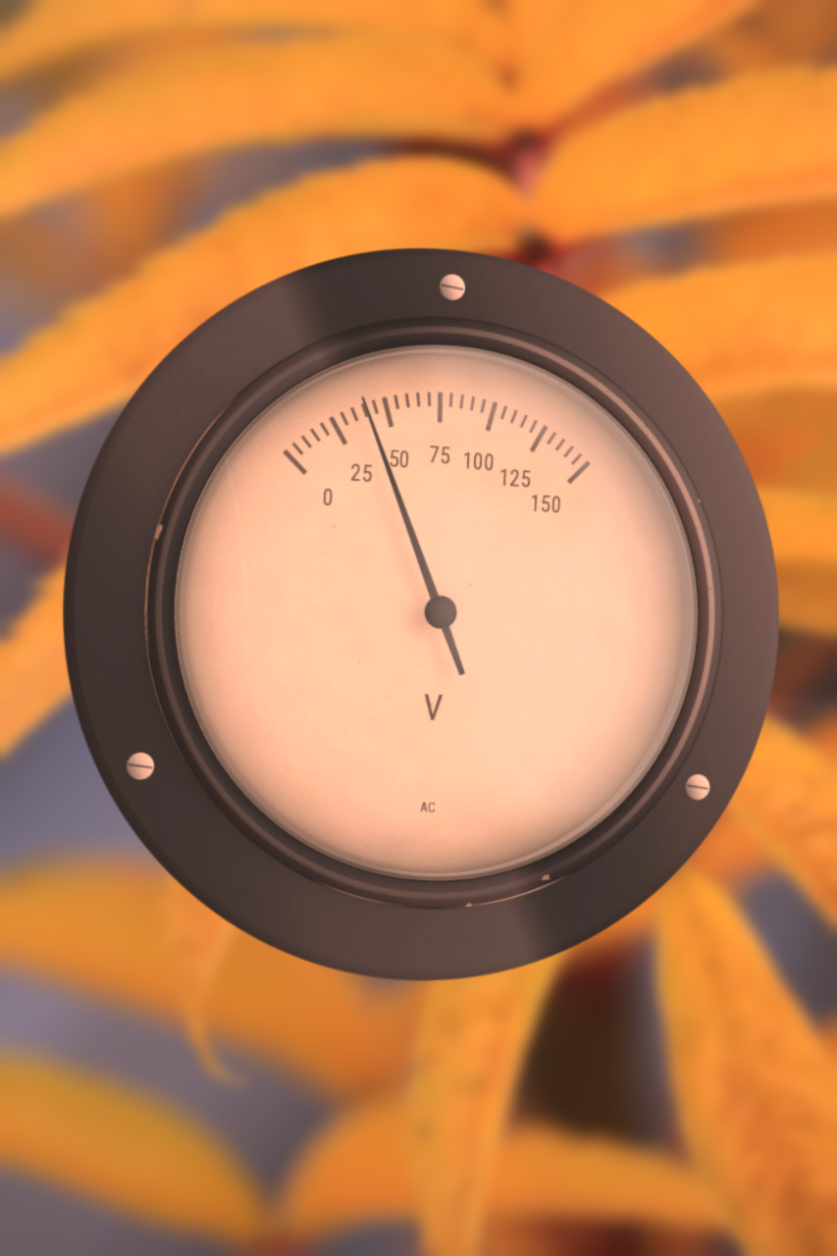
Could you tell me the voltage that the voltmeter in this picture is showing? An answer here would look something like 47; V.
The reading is 40; V
